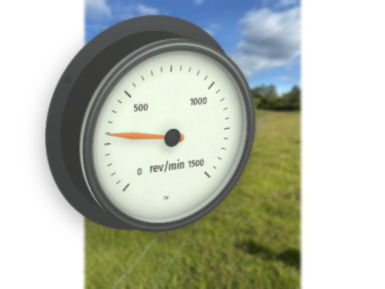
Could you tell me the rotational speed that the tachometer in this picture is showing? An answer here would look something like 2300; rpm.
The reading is 300; rpm
